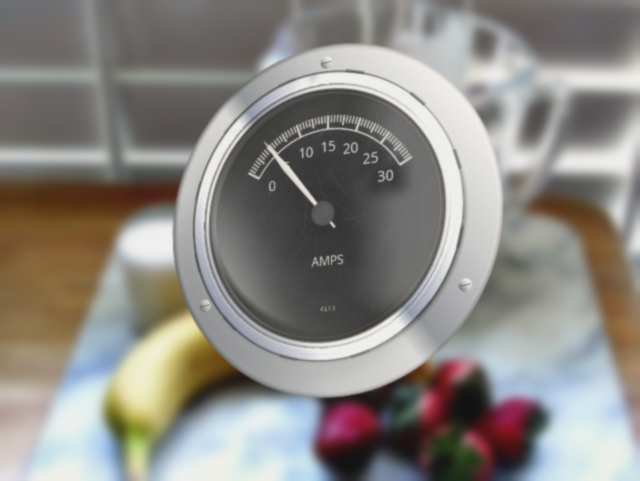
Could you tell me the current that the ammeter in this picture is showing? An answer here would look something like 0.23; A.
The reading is 5; A
